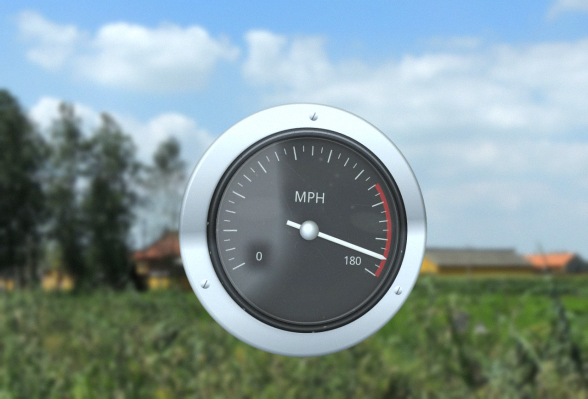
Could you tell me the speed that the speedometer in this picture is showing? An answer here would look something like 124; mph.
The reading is 170; mph
